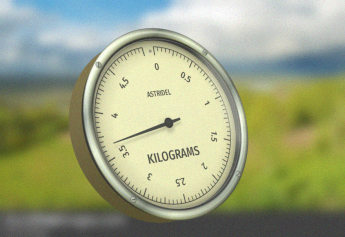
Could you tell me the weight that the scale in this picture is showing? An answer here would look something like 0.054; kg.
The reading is 3.65; kg
